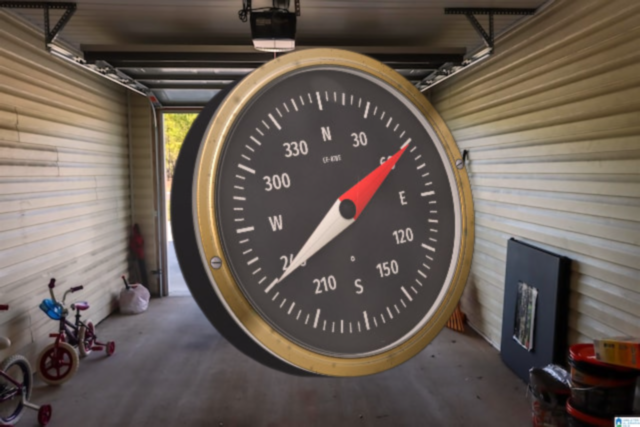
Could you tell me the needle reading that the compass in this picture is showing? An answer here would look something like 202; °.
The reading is 60; °
